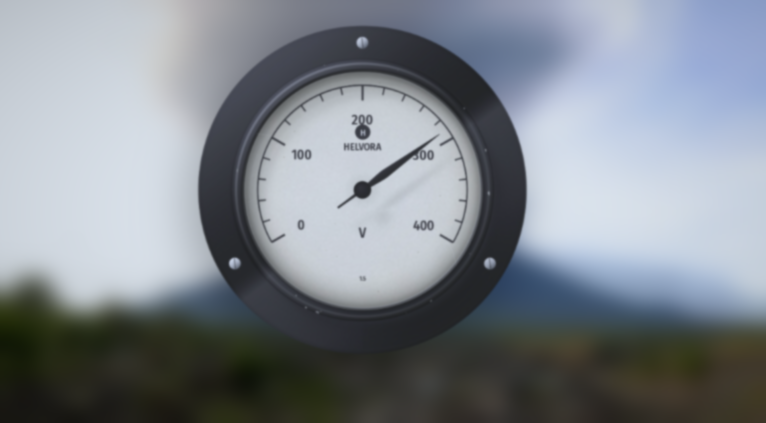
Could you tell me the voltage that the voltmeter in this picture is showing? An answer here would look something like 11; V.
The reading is 290; V
